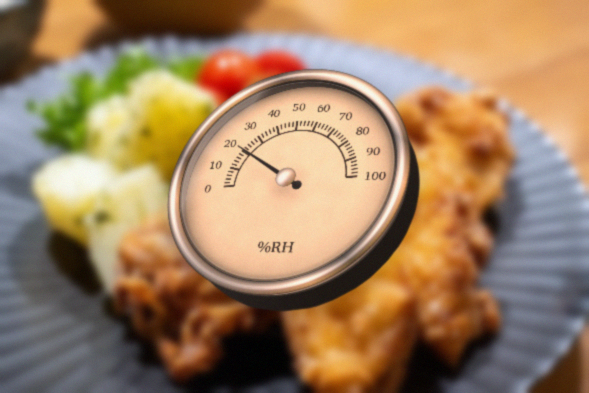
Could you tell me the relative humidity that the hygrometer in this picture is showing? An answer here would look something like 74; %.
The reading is 20; %
